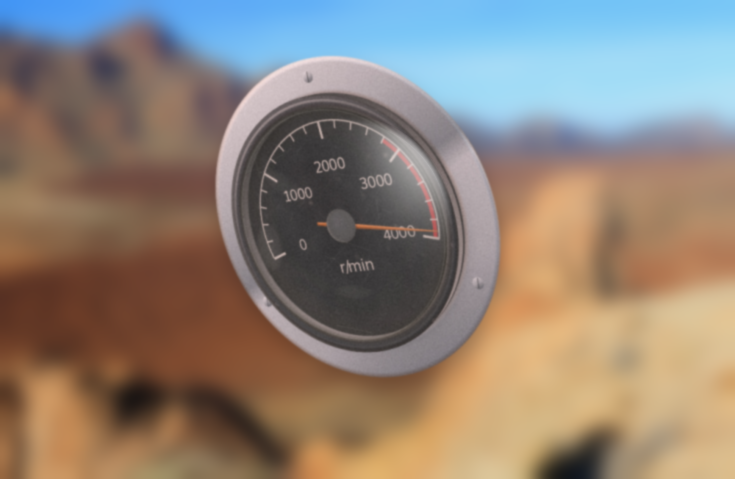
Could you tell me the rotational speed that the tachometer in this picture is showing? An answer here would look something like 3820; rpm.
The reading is 3900; rpm
